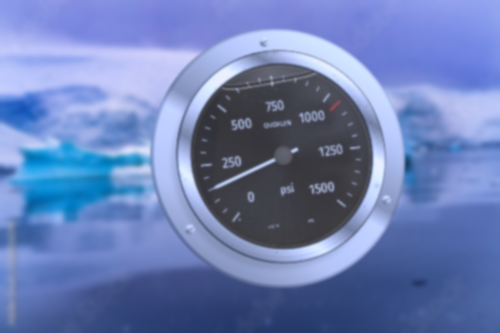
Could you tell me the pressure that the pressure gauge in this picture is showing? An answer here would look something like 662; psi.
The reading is 150; psi
